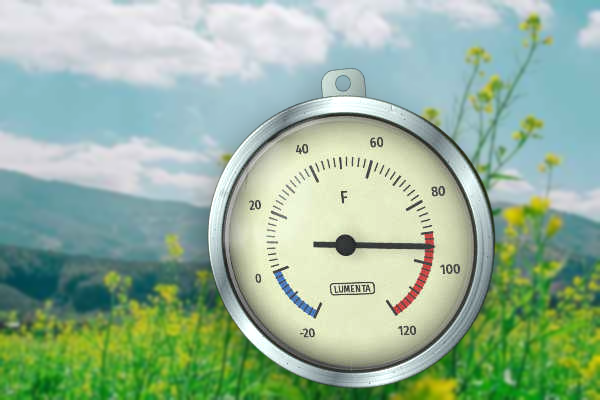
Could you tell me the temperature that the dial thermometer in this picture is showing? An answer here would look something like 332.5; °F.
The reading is 94; °F
